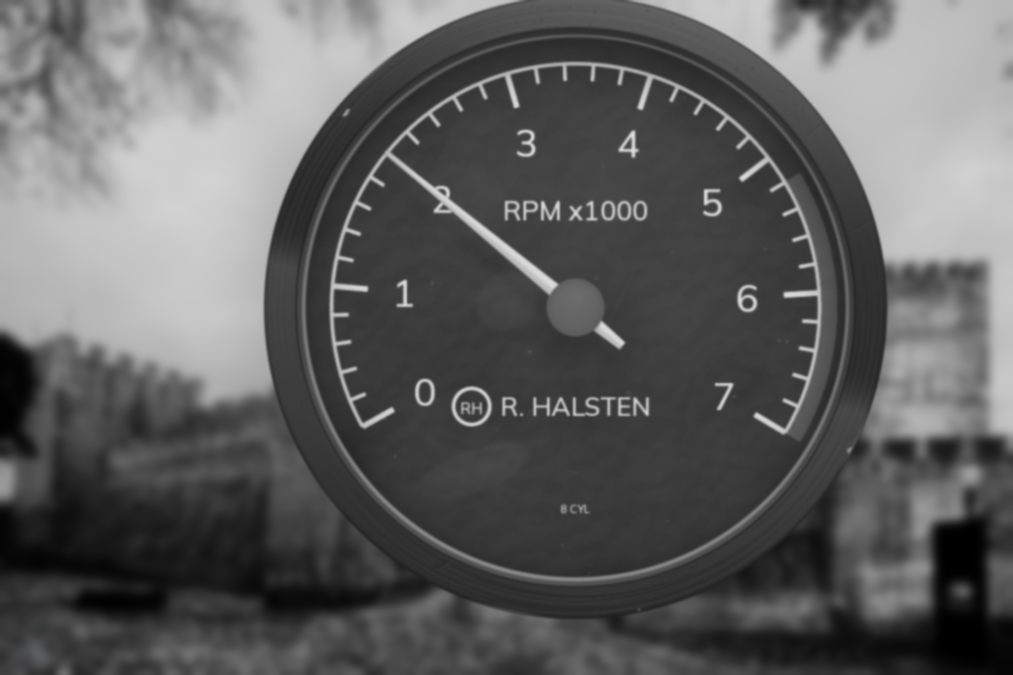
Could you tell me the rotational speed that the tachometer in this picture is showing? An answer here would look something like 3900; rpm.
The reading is 2000; rpm
